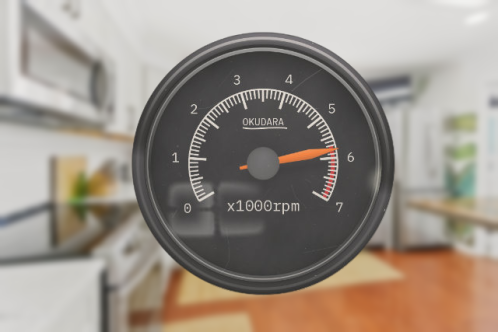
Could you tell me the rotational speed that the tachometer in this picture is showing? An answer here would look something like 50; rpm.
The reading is 5800; rpm
